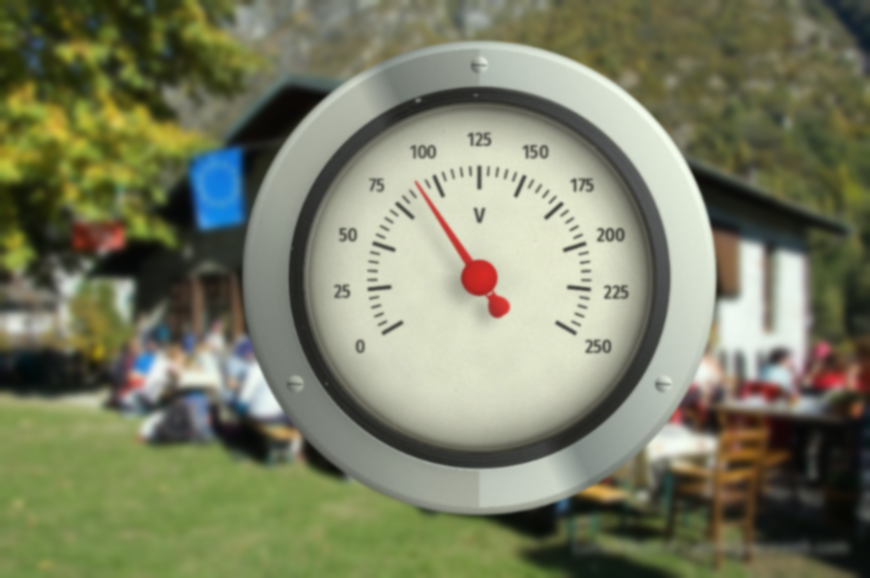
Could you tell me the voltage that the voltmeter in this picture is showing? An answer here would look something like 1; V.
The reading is 90; V
